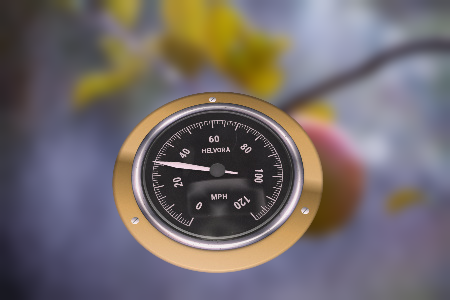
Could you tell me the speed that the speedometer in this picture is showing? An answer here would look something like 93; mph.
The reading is 30; mph
